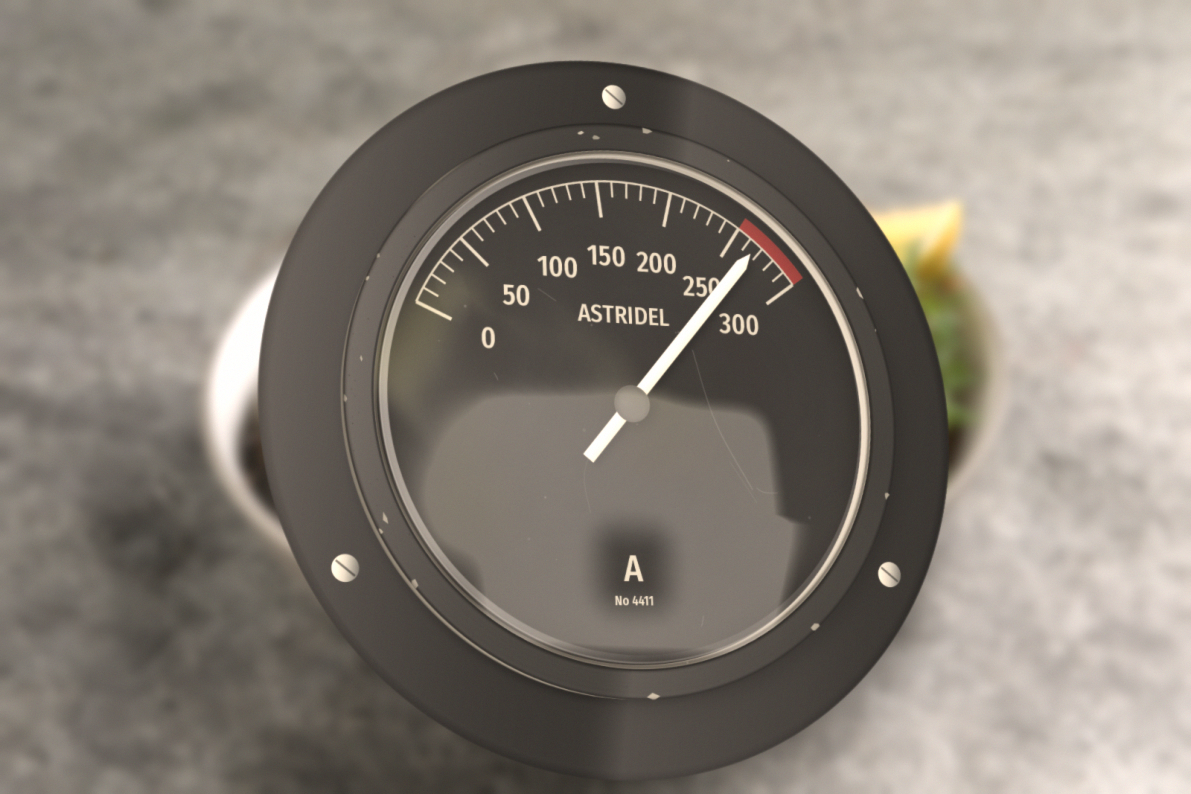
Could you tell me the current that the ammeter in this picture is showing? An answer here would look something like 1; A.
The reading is 265; A
